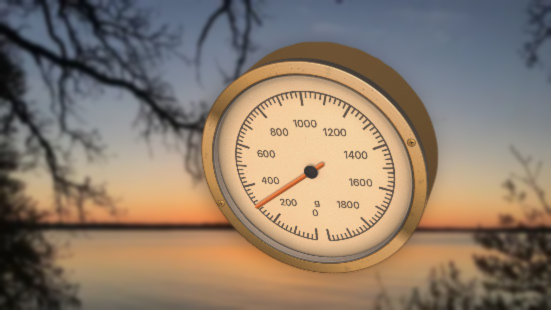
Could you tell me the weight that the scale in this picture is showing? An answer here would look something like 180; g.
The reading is 300; g
